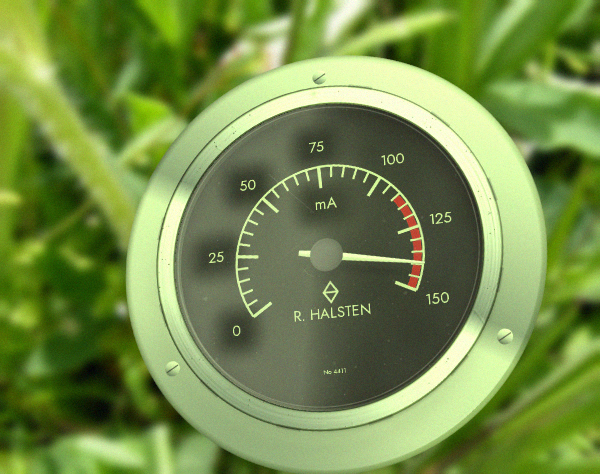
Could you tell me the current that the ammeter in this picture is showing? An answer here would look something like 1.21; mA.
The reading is 140; mA
